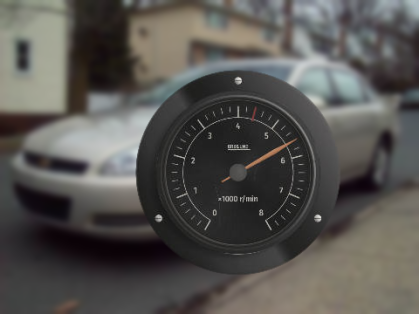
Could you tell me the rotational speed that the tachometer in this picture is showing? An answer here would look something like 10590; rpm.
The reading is 5600; rpm
